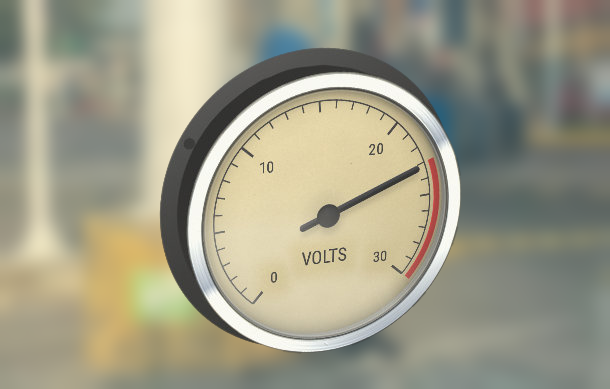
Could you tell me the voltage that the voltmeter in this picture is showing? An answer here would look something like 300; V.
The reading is 23; V
